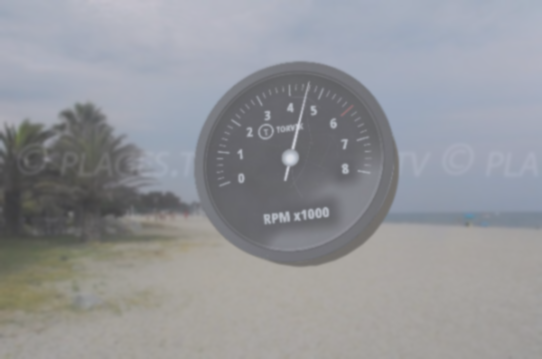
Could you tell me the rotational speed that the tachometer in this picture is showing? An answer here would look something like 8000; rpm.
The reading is 4600; rpm
